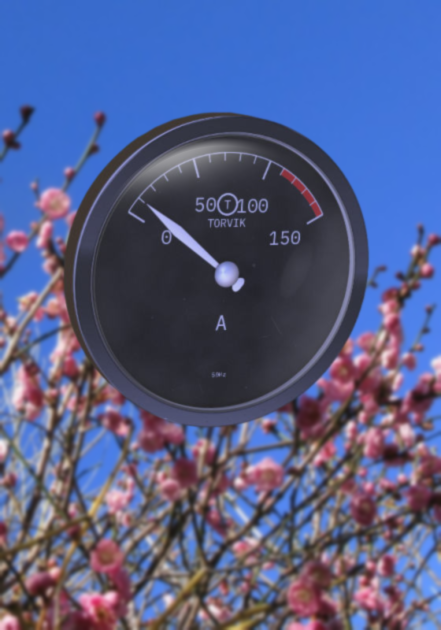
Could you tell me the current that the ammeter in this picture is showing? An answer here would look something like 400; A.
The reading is 10; A
